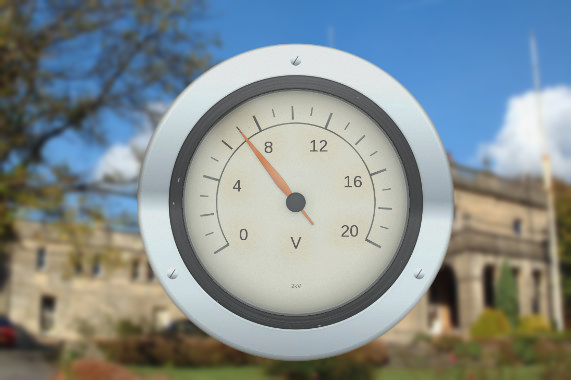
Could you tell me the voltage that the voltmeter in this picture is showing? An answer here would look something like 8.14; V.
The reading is 7; V
